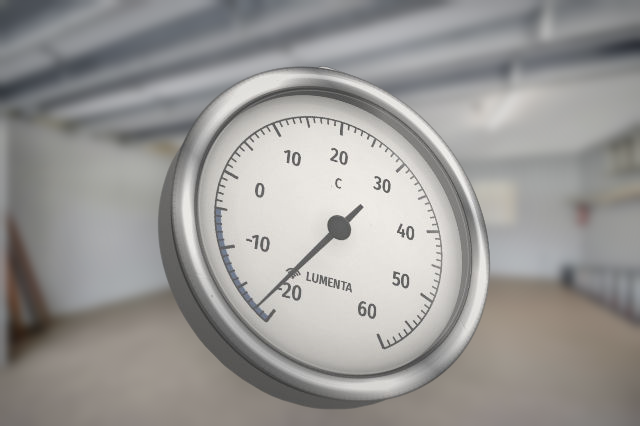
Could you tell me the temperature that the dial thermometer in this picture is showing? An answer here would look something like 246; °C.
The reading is -18; °C
